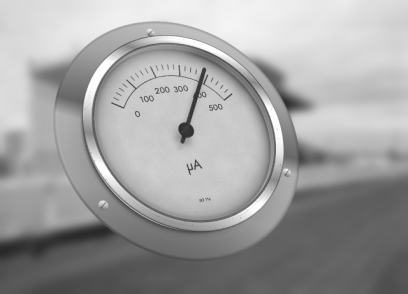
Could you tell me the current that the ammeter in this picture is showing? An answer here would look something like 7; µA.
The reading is 380; µA
